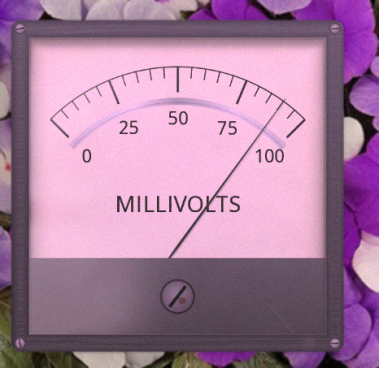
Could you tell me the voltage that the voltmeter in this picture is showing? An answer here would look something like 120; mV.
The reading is 90; mV
